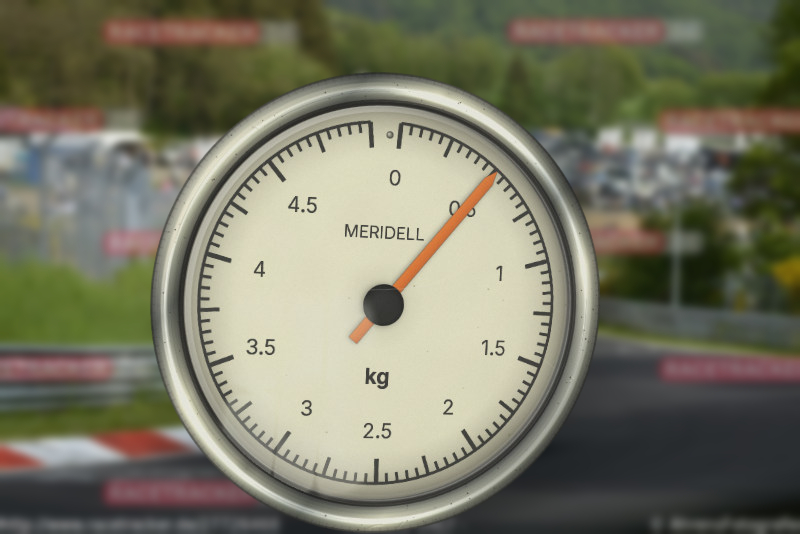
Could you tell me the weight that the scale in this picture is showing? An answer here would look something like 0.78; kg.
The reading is 0.5; kg
